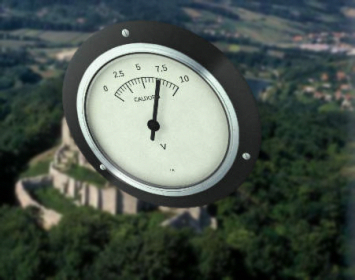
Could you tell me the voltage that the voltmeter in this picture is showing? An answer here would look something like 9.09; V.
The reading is 7.5; V
